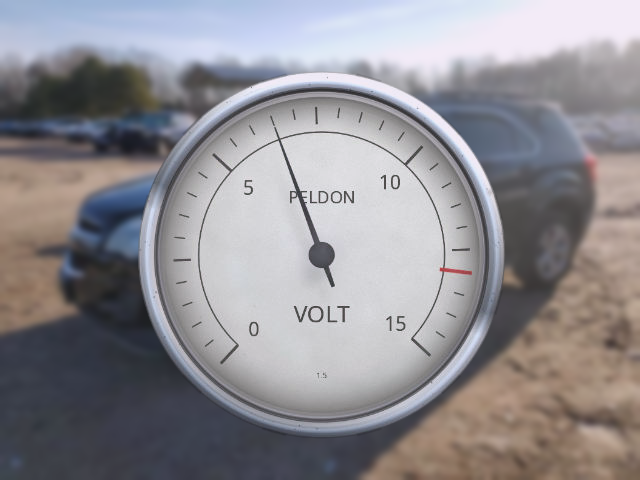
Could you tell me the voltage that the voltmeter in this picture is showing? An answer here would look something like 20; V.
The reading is 6.5; V
